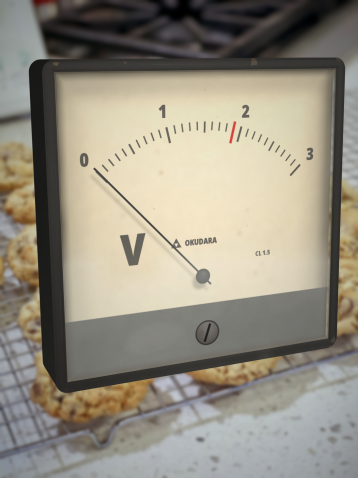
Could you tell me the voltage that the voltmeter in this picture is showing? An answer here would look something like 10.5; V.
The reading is 0; V
